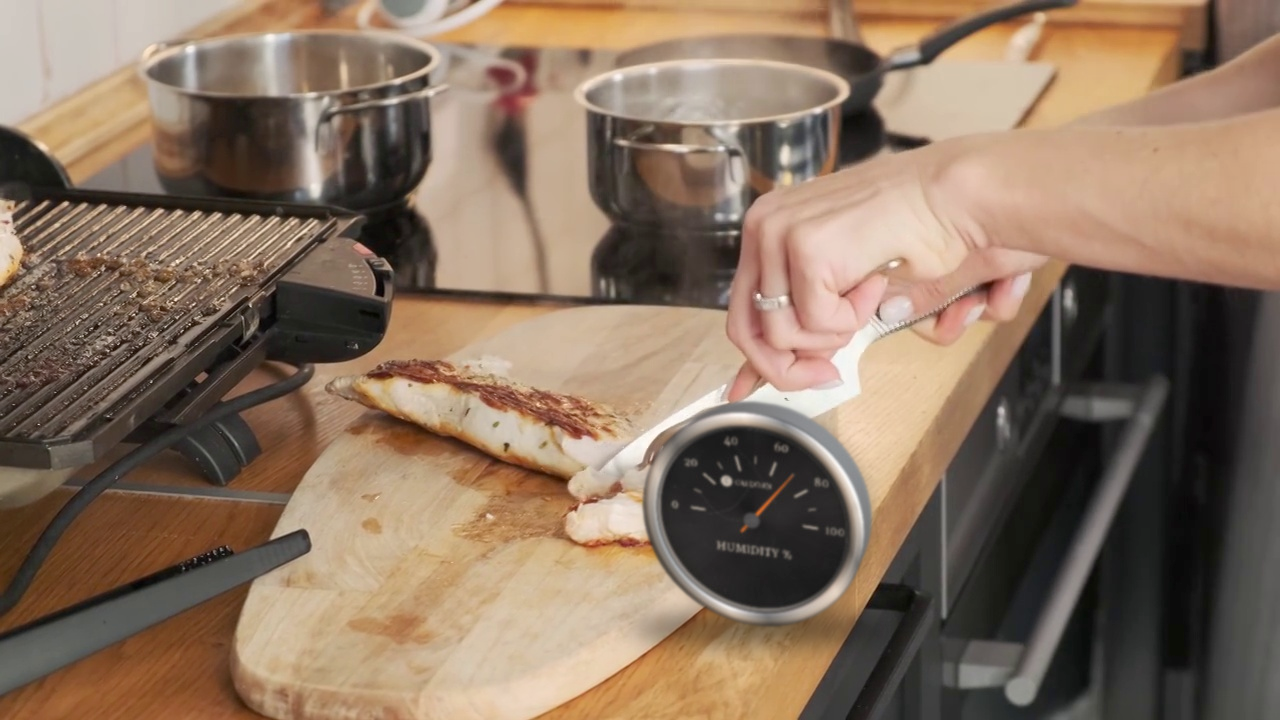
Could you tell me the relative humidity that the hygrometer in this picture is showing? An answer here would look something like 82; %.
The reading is 70; %
